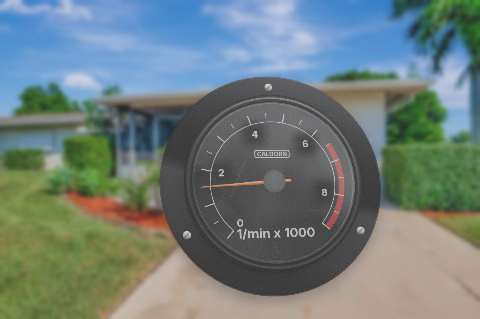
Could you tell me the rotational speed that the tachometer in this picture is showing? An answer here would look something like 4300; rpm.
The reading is 1500; rpm
